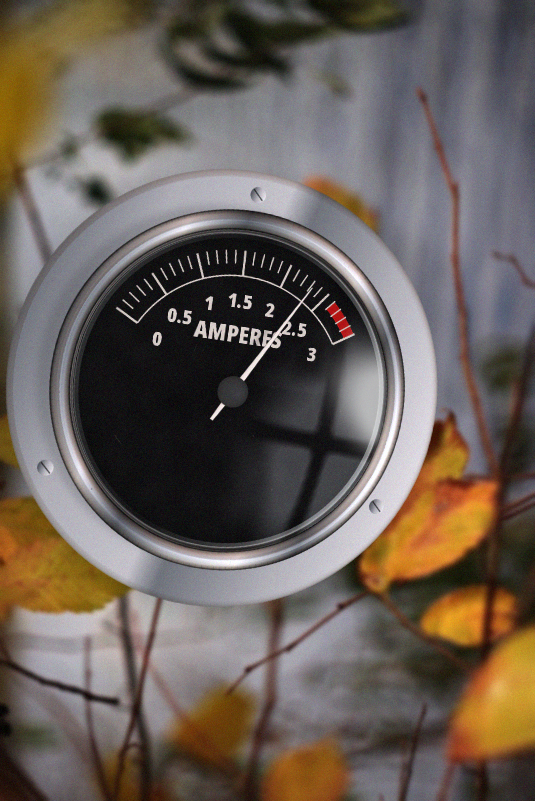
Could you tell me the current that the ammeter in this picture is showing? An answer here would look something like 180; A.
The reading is 2.3; A
